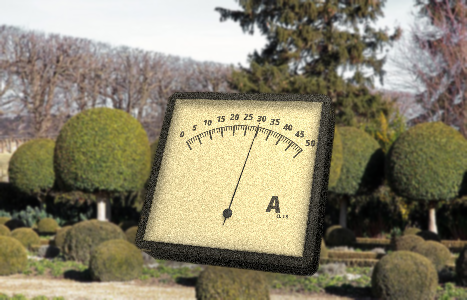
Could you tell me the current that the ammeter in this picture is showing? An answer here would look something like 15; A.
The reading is 30; A
